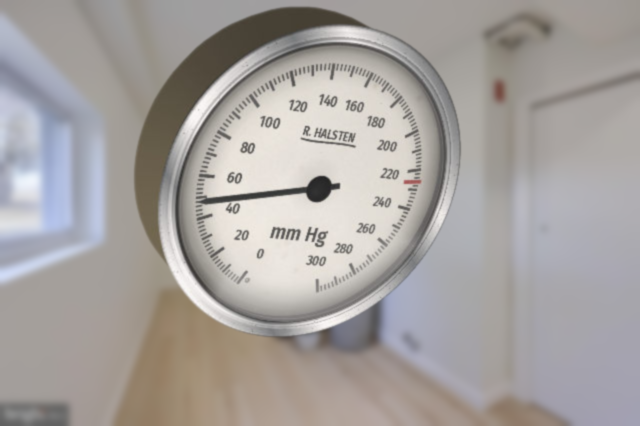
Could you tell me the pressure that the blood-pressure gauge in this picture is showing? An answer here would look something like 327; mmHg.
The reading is 50; mmHg
